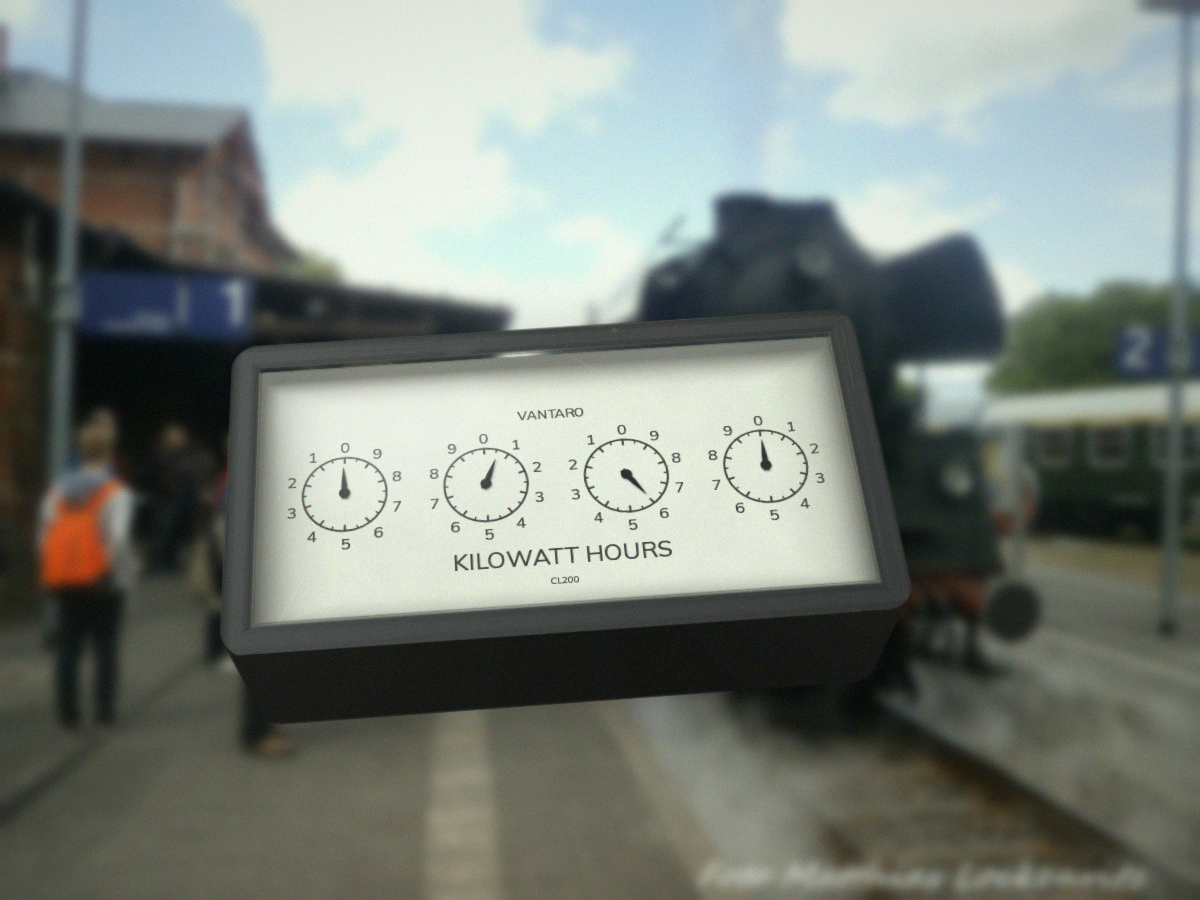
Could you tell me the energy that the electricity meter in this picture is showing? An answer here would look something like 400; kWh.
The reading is 60; kWh
